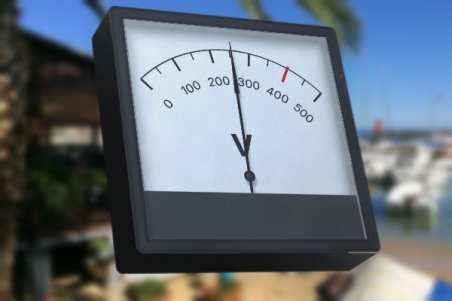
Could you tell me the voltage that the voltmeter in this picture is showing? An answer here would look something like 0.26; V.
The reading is 250; V
